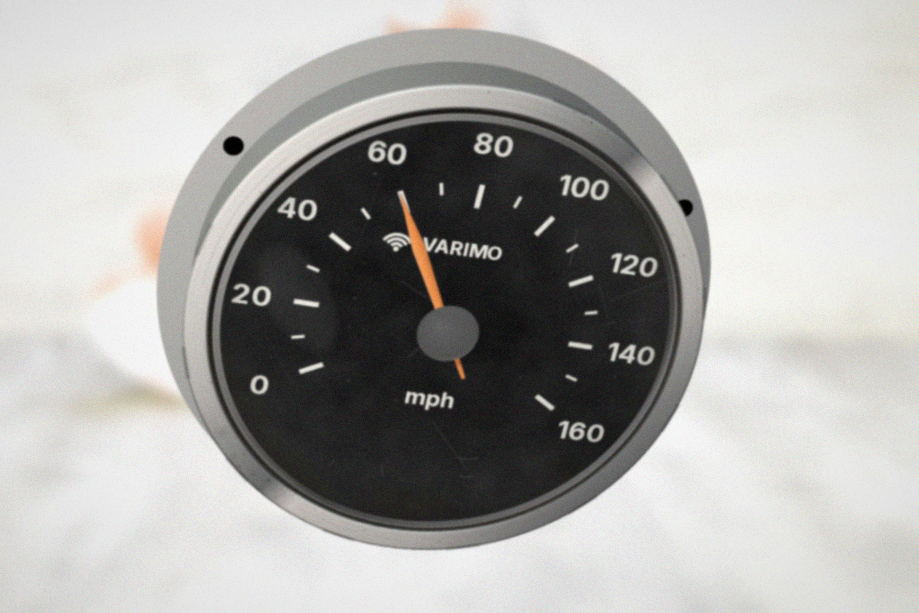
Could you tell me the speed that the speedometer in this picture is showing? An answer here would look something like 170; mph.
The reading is 60; mph
